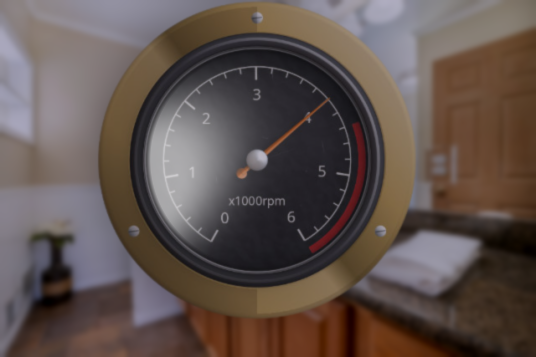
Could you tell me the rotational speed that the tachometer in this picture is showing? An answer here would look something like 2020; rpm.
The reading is 4000; rpm
